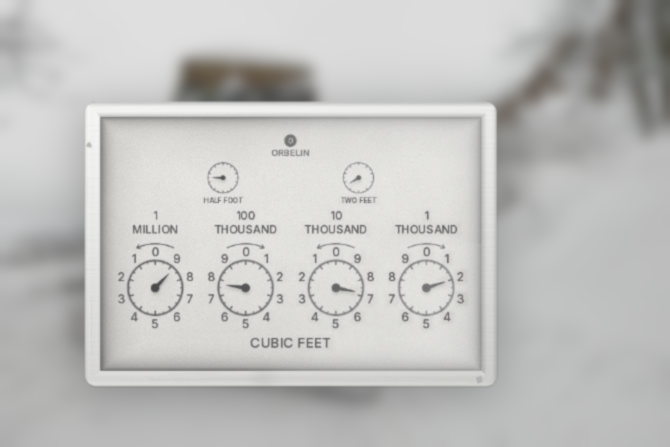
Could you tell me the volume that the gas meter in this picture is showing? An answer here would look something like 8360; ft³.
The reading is 877200; ft³
